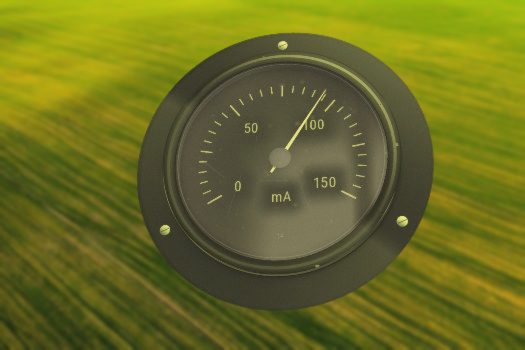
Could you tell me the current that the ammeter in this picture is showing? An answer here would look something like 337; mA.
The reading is 95; mA
